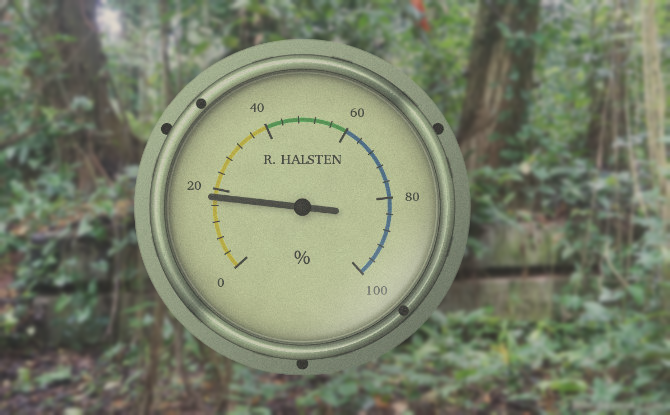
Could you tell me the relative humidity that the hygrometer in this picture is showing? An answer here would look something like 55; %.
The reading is 18; %
